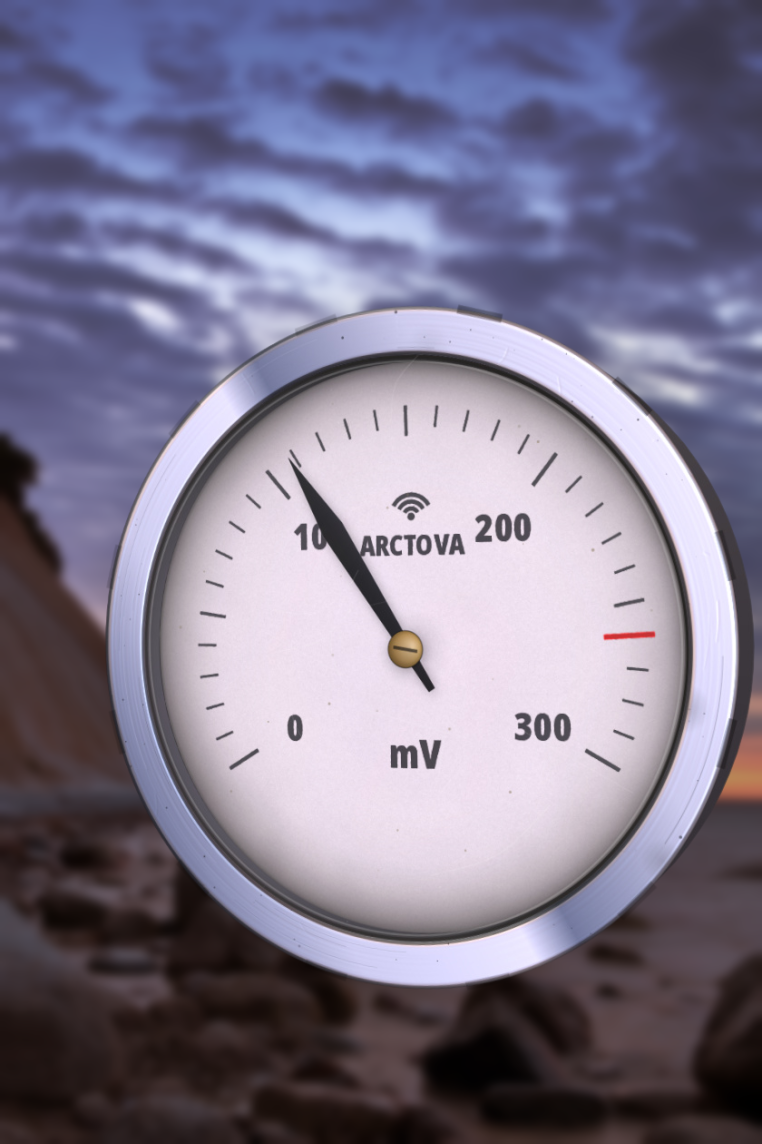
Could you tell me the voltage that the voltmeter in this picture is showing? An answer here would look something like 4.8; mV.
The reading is 110; mV
